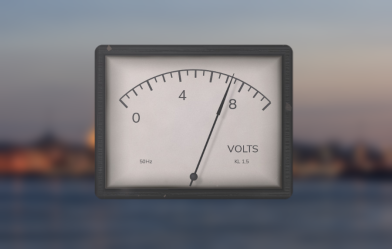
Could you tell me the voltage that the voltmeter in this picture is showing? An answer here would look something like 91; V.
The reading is 7.25; V
